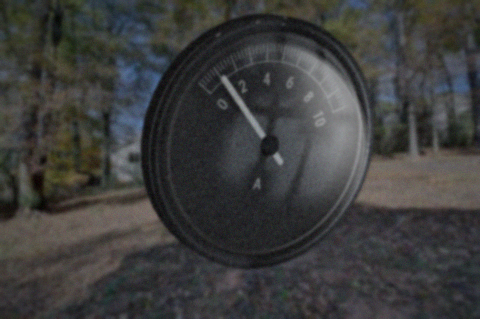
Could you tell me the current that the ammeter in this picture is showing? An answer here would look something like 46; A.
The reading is 1; A
